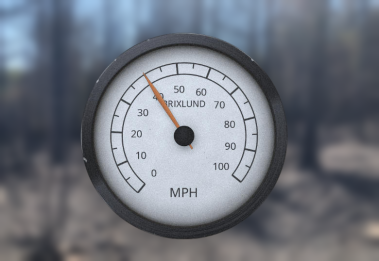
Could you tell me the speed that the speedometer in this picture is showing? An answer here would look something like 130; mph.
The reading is 40; mph
